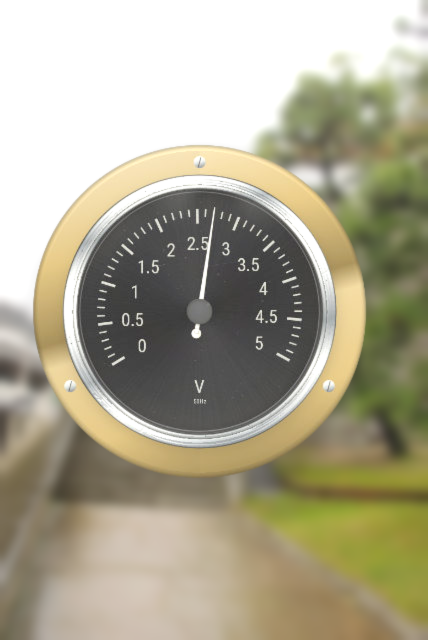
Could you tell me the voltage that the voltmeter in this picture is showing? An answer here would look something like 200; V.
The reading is 2.7; V
